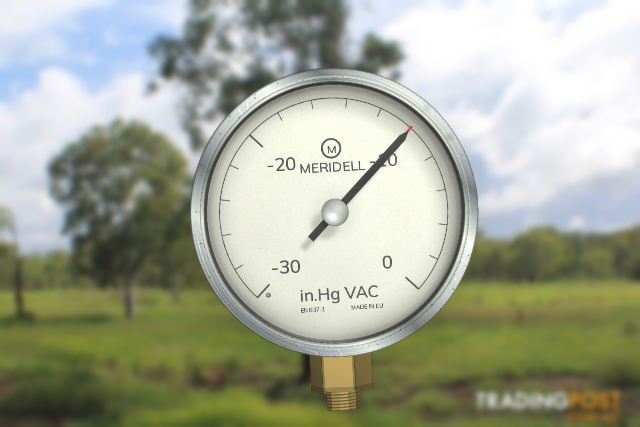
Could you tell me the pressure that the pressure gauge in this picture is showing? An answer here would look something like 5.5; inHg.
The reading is -10; inHg
